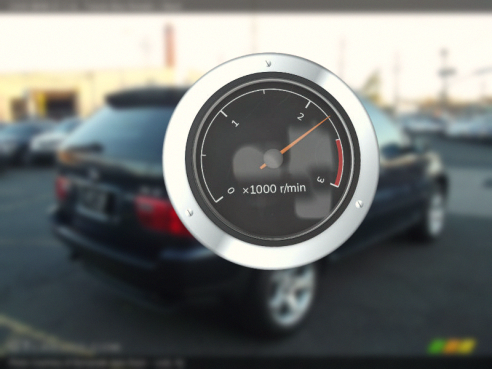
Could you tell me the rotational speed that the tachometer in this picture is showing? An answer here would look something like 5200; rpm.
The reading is 2250; rpm
